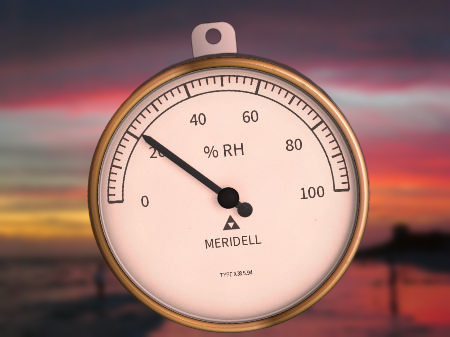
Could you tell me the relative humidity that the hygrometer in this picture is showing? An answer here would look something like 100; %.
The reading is 22; %
